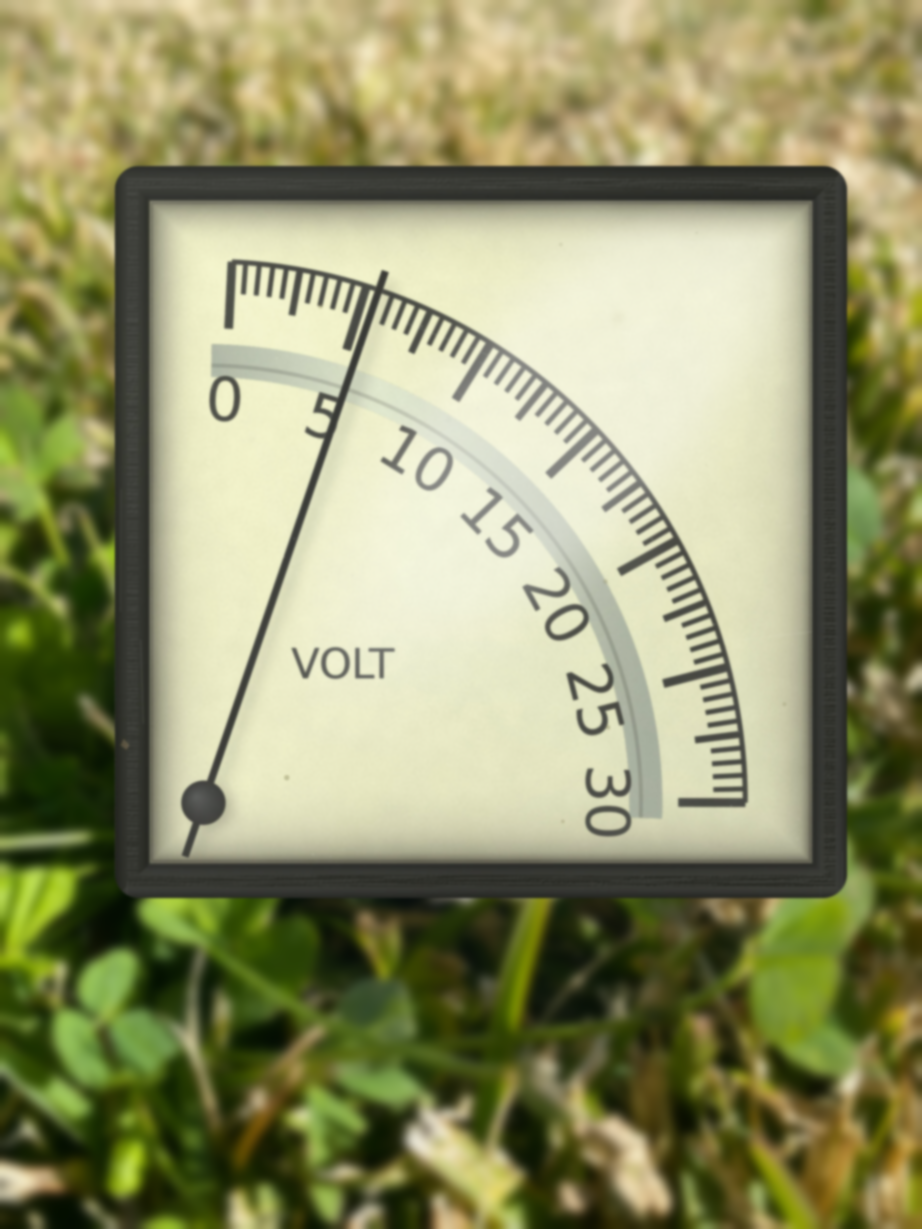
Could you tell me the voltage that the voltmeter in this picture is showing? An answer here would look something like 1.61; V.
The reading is 5.5; V
